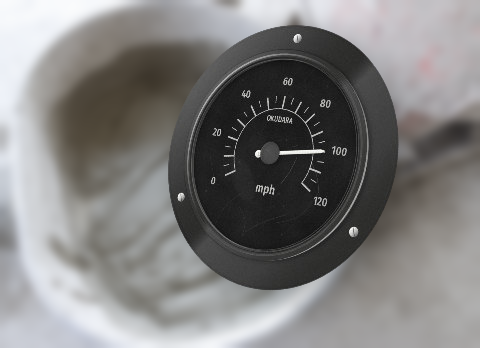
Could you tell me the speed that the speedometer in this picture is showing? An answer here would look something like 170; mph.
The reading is 100; mph
